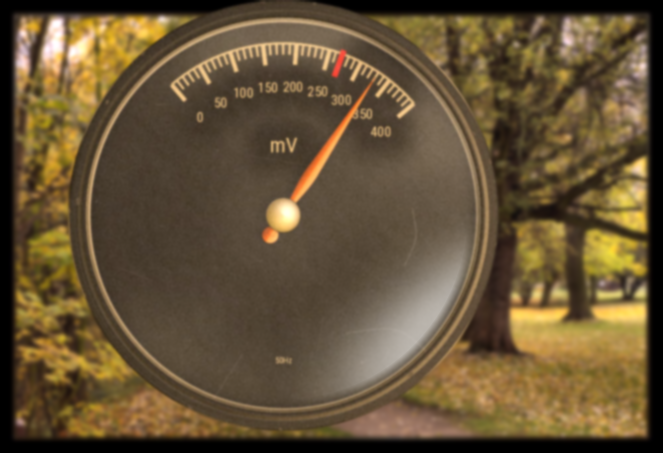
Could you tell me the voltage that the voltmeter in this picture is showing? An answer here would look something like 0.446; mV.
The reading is 330; mV
